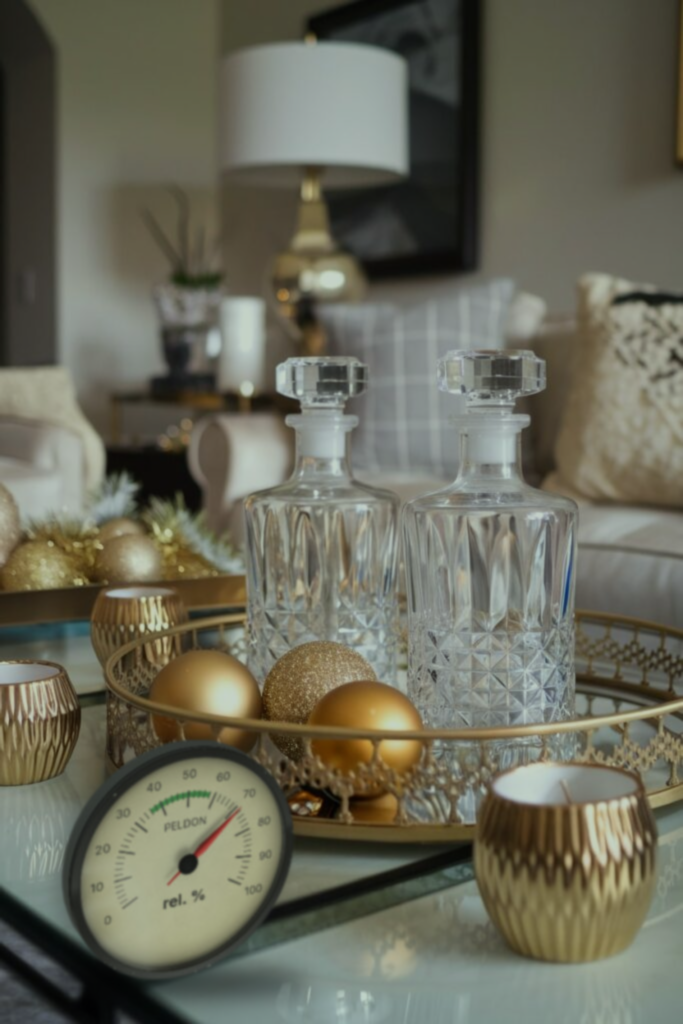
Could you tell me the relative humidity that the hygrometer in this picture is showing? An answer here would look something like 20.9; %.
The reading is 70; %
